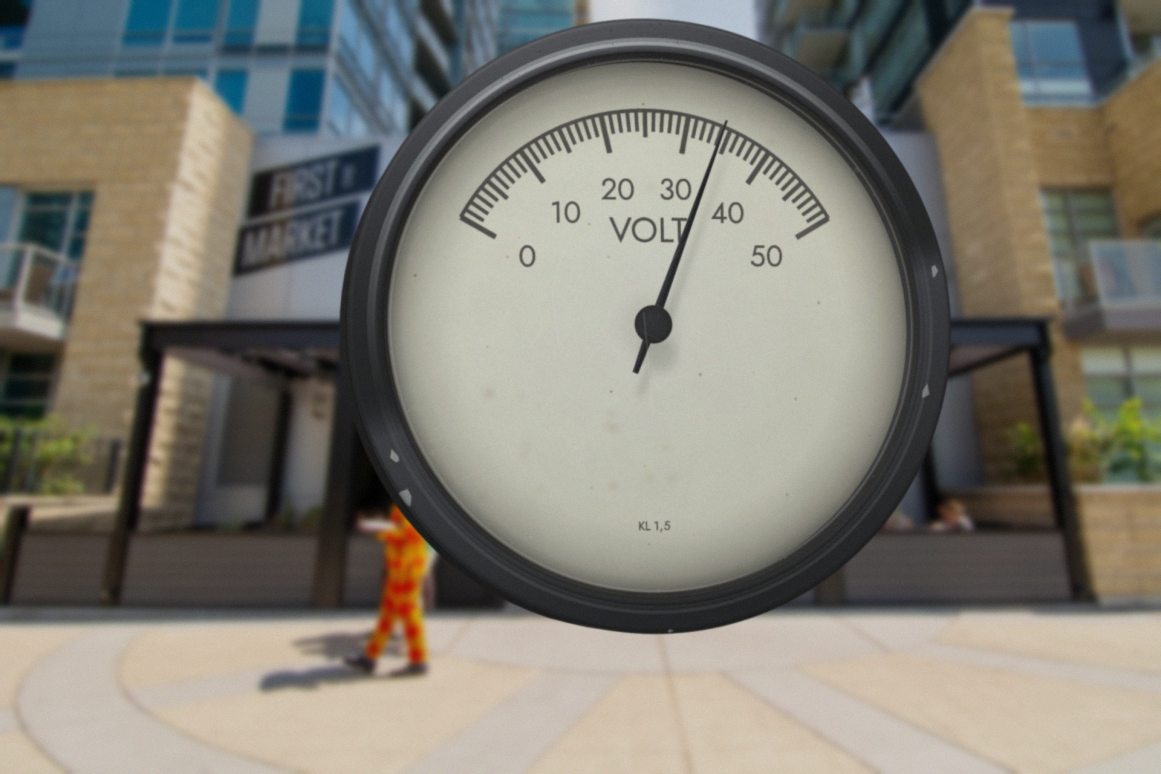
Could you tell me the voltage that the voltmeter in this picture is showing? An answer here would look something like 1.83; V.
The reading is 34; V
